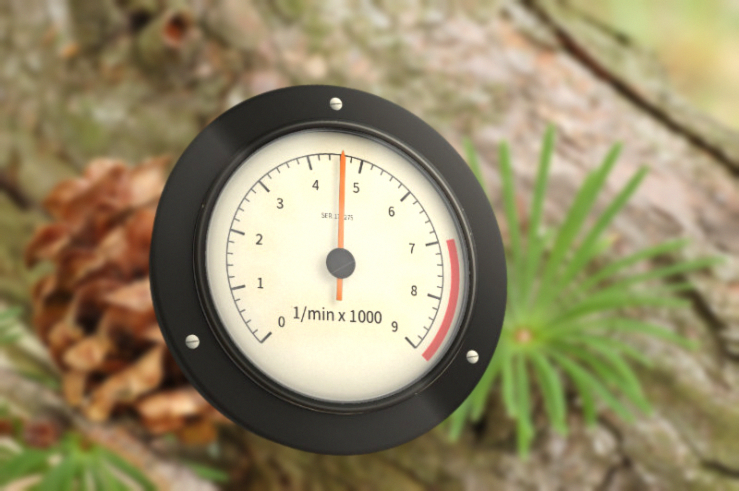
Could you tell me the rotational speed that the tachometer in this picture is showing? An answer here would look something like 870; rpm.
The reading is 4600; rpm
